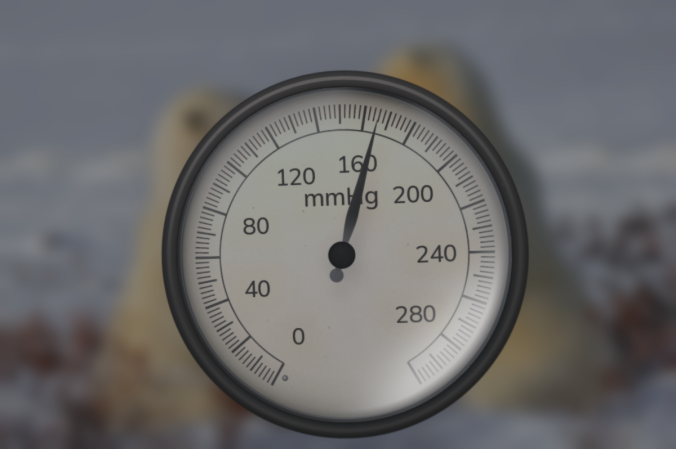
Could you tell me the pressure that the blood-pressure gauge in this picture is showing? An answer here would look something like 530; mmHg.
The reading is 166; mmHg
